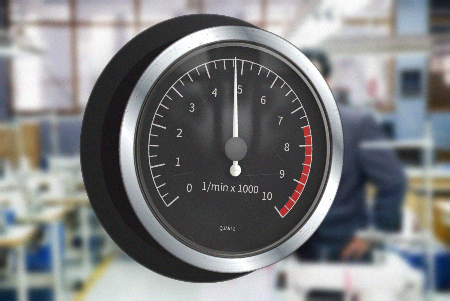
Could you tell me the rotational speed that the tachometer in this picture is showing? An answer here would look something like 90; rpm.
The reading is 4750; rpm
